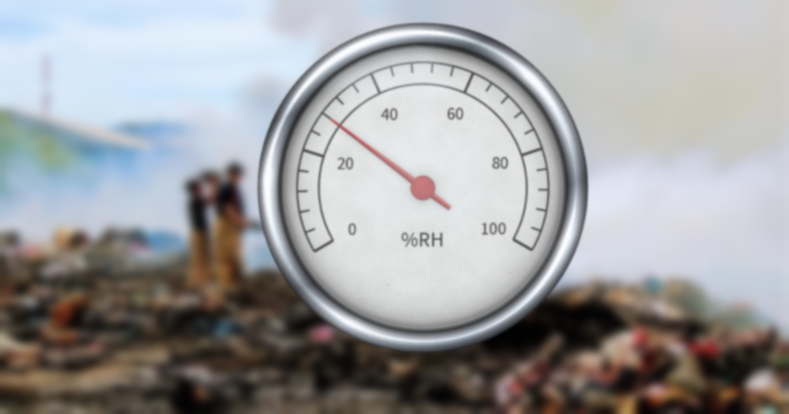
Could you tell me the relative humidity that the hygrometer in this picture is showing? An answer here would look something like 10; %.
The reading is 28; %
